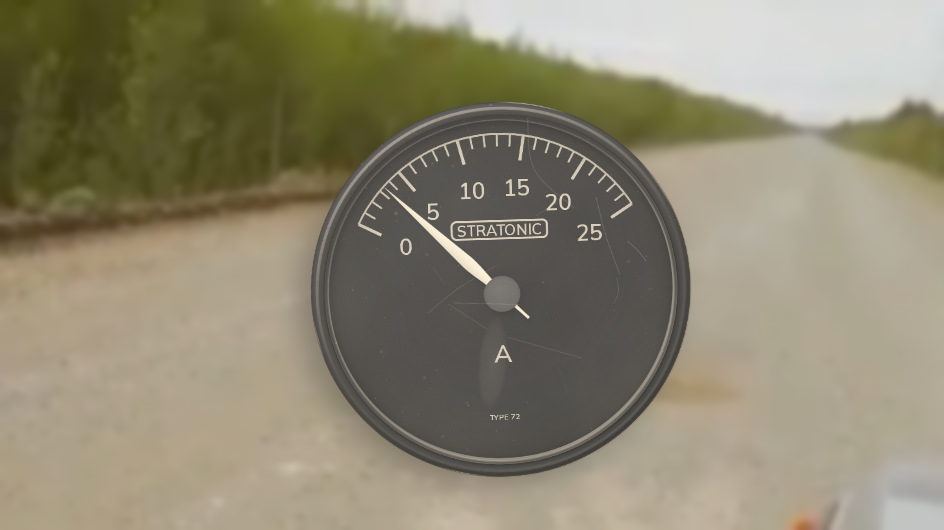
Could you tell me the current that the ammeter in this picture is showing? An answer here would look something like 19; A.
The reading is 3.5; A
